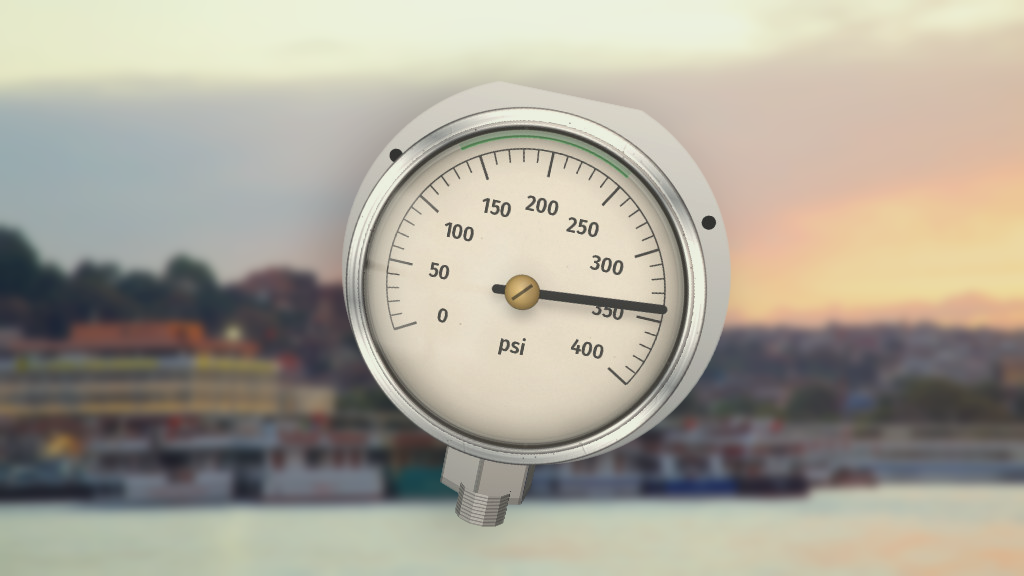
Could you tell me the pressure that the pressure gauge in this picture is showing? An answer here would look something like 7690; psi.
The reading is 340; psi
